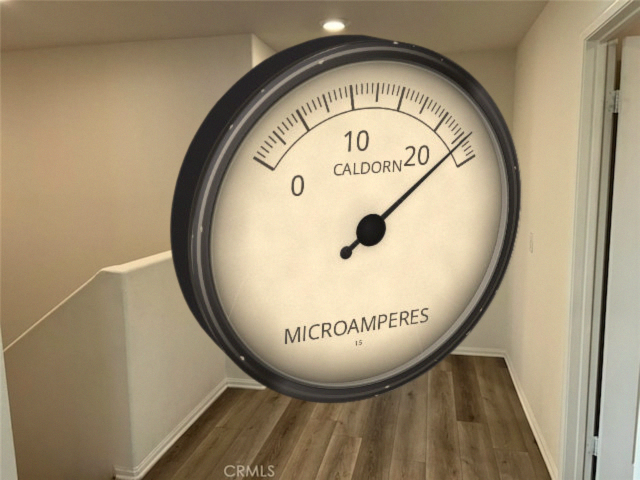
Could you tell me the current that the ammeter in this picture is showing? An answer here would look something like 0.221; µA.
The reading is 22.5; µA
